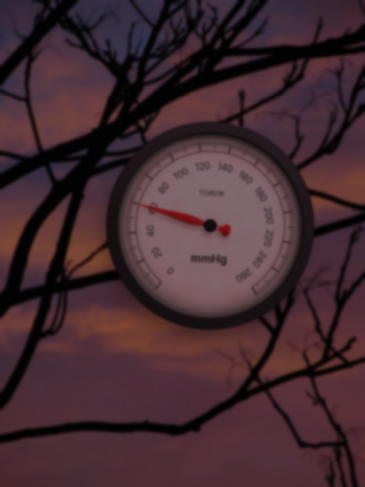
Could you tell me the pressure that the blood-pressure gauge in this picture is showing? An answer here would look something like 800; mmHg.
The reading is 60; mmHg
